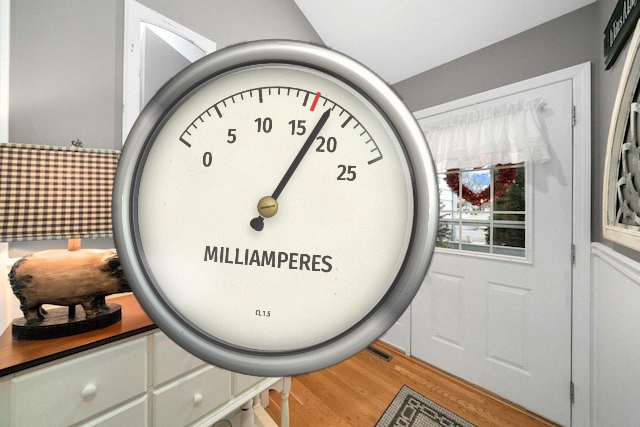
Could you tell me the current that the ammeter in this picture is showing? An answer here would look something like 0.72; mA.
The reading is 18; mA
